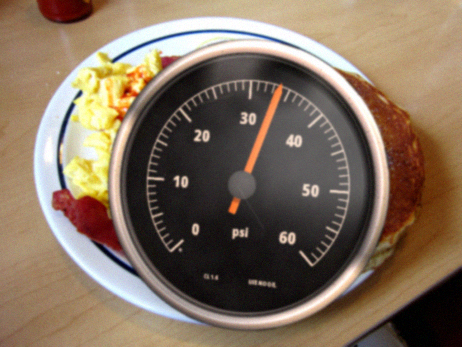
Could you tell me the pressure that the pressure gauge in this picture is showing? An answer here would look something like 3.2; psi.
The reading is 34; psi
